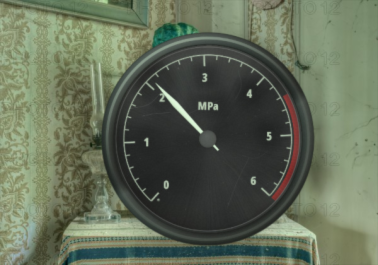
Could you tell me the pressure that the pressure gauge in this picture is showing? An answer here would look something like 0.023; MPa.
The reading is 2.1; MPa
